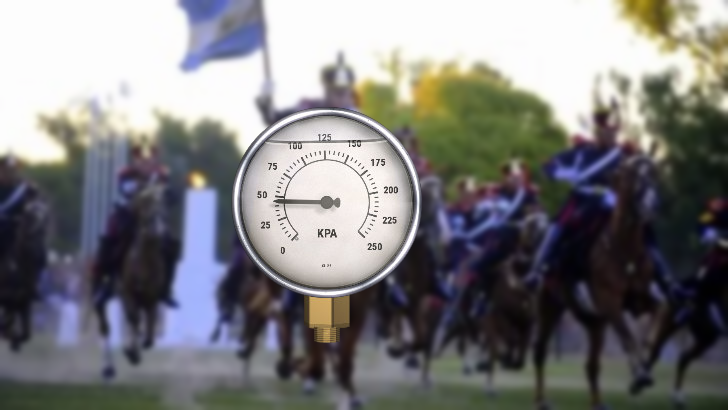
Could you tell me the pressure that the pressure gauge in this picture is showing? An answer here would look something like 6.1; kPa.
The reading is 45; kPa
